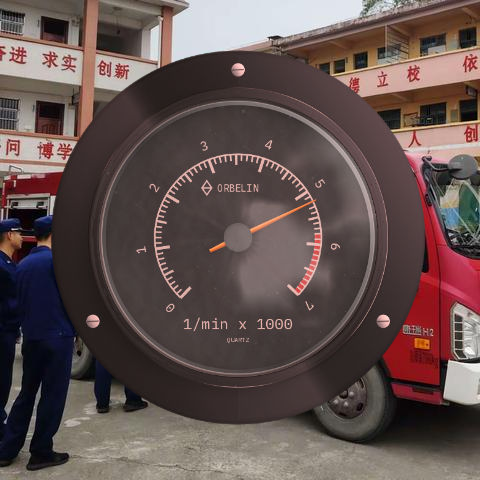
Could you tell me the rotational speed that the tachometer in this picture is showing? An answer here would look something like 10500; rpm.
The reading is 5200; rpm
